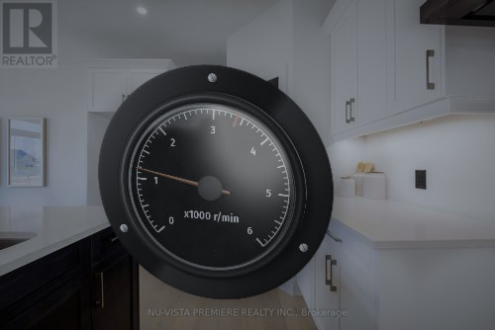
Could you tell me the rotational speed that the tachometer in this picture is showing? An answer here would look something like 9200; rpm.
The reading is 1200; rpm
